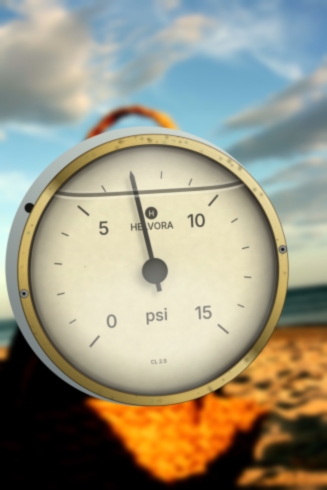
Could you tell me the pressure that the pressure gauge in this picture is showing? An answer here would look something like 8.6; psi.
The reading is 7; psi
